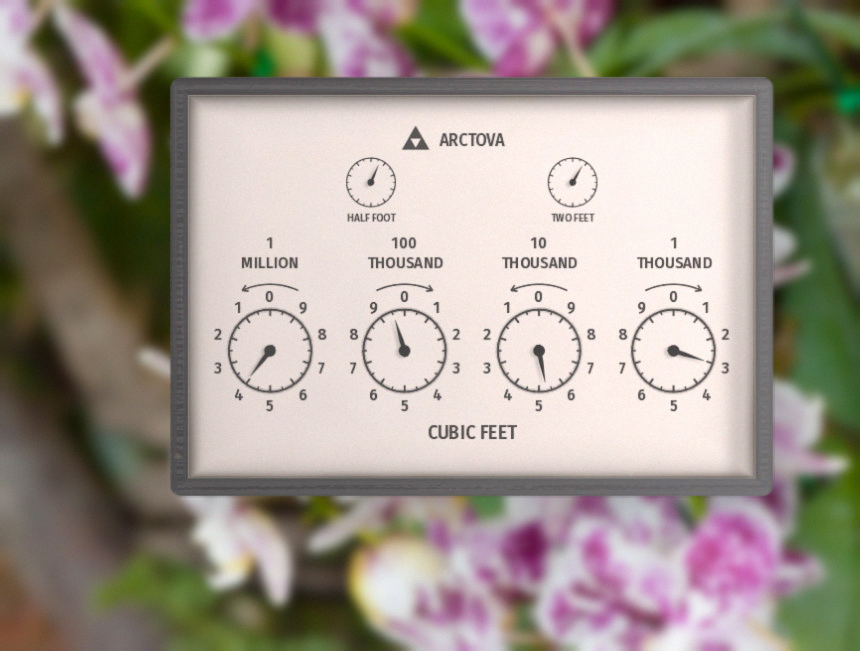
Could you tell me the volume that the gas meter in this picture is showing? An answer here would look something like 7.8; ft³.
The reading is 395300; ft³
